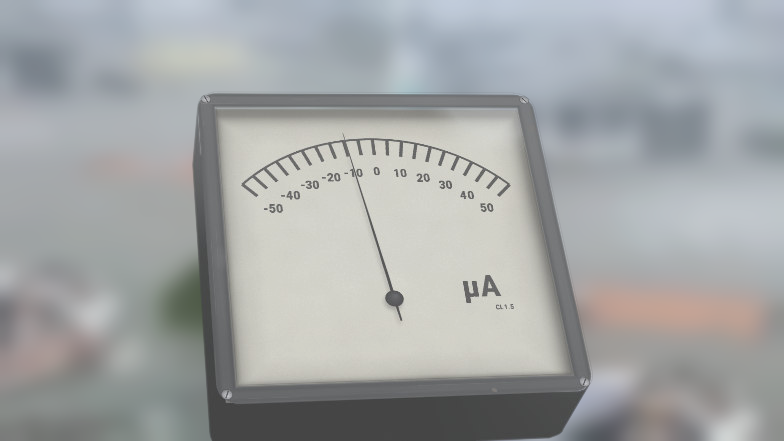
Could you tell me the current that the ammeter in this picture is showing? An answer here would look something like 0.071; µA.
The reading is -10; µA
